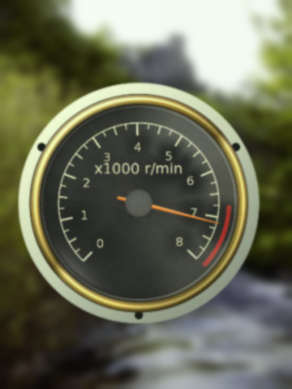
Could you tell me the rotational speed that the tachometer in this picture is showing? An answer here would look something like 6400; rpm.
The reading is 7125; rpm
